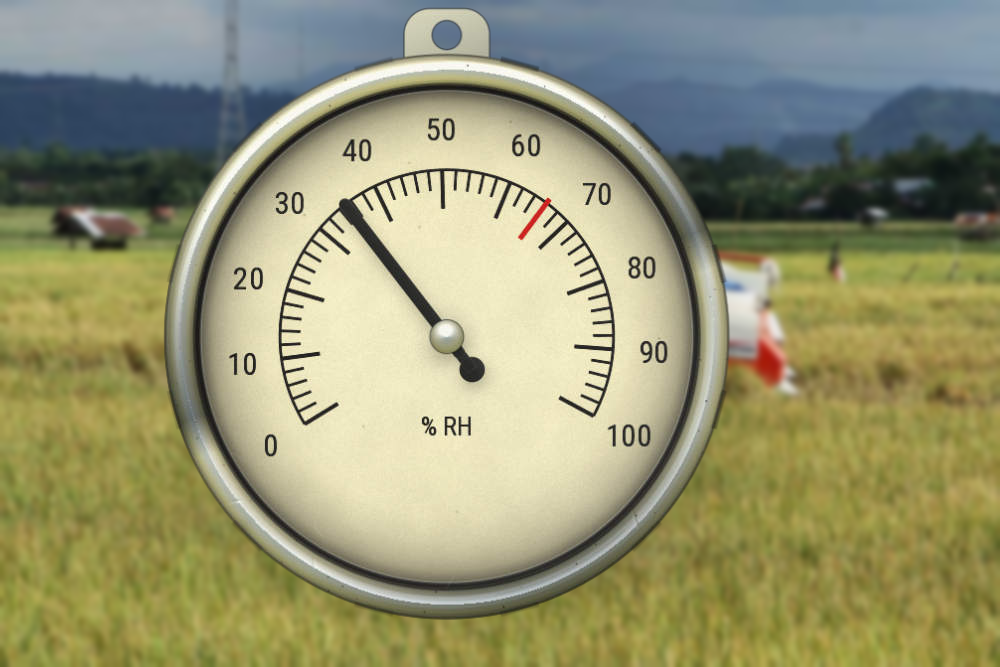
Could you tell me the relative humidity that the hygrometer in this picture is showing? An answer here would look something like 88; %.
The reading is 35; %
